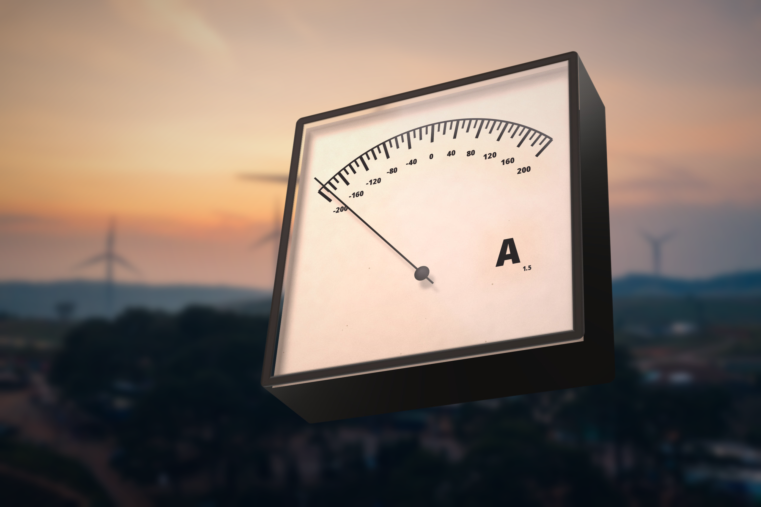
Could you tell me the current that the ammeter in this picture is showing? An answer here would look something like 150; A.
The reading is -190; A
